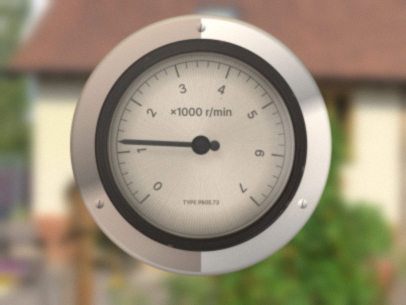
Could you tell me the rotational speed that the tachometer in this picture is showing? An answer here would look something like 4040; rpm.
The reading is 1200; rpm
